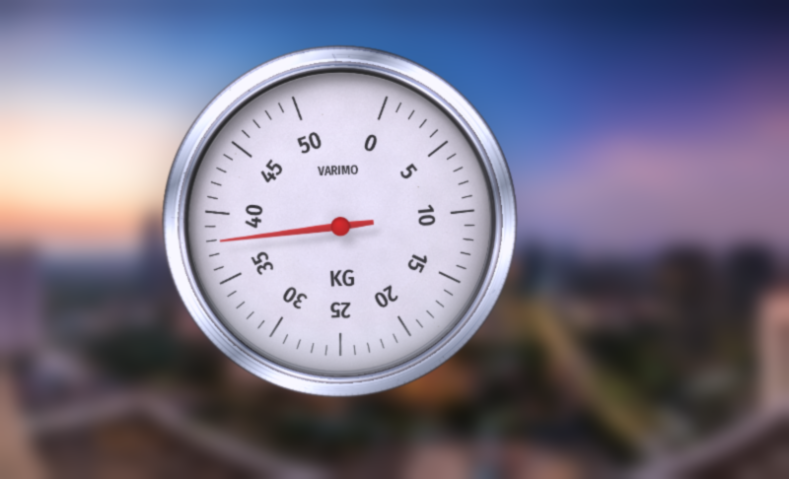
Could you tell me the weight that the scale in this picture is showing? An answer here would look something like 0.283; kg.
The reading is 38; kg
